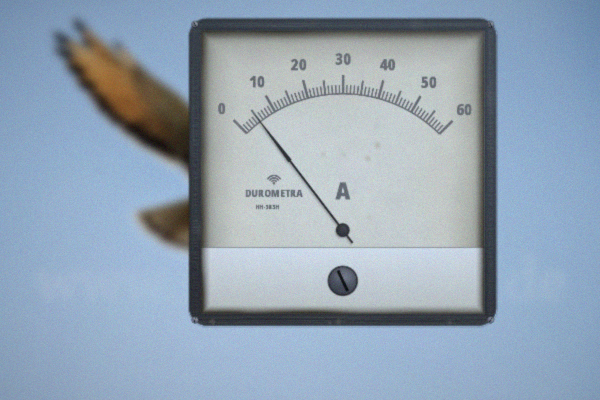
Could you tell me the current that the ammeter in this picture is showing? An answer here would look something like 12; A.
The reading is 5; A
